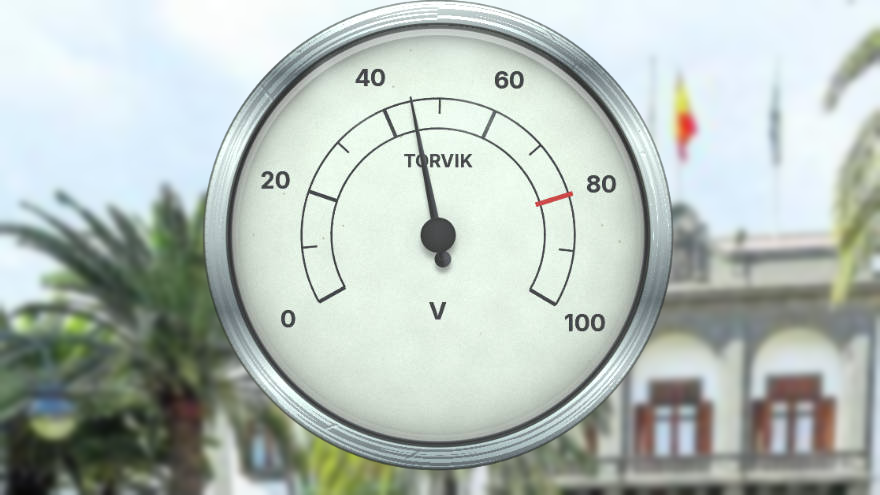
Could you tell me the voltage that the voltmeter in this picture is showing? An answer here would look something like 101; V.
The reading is 45; V
